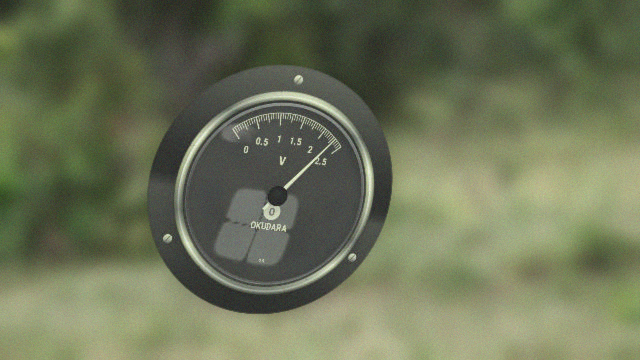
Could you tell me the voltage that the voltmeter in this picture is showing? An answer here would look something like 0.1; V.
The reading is 2.25; V
